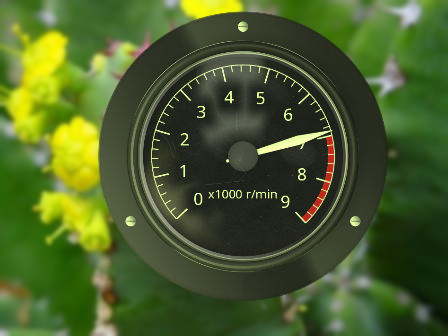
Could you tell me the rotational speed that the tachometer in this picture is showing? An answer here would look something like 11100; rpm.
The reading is 6900; rpm
